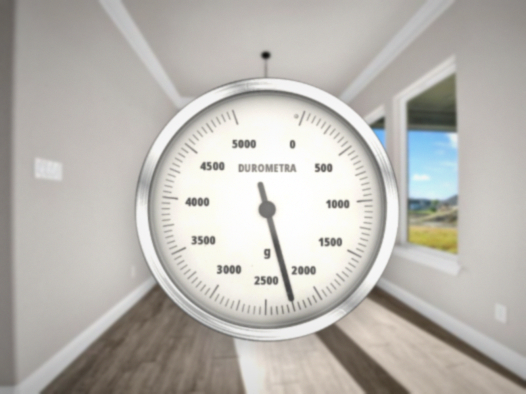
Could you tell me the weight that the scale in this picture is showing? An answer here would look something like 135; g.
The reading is 2250; g
